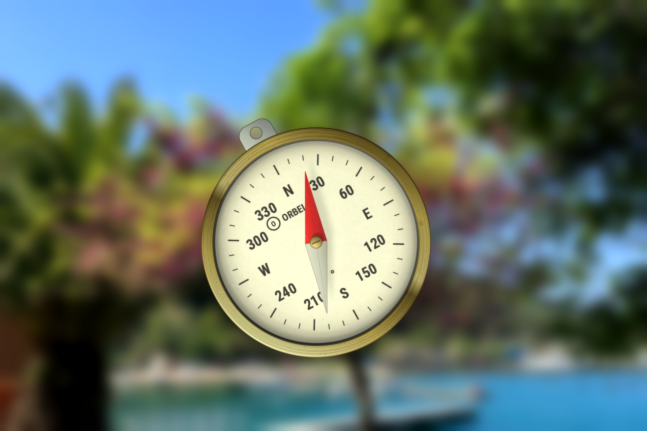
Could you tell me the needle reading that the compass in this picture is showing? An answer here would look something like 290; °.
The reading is 20; °
